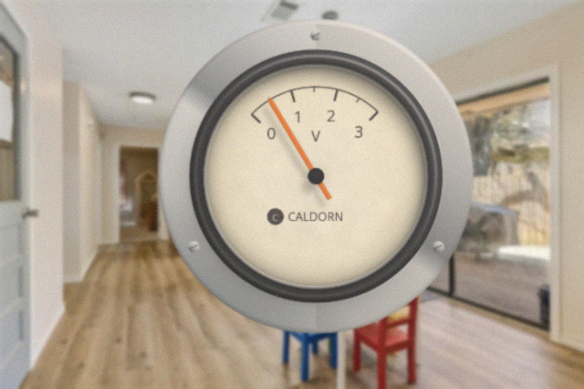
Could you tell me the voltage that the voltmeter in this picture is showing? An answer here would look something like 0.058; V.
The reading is 0.5; V
